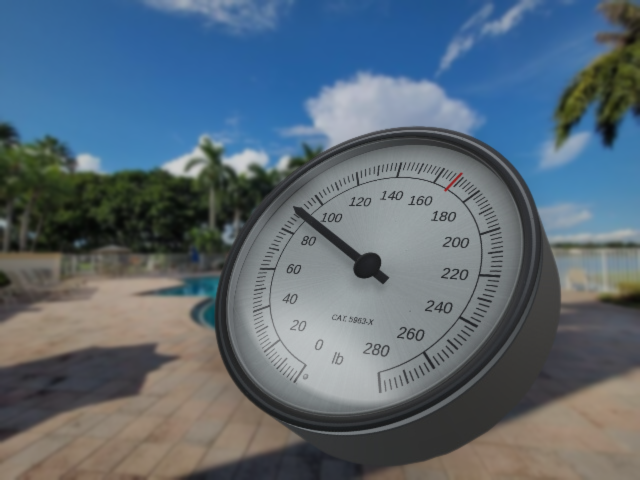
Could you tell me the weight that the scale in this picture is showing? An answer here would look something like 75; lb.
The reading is 90; lb
